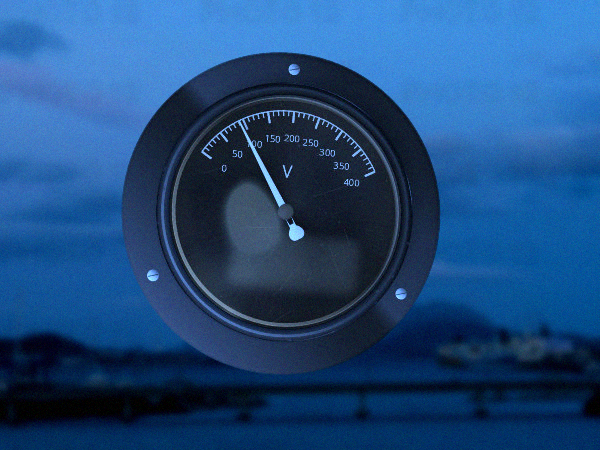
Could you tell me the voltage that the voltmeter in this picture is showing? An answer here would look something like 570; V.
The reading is 90; V
